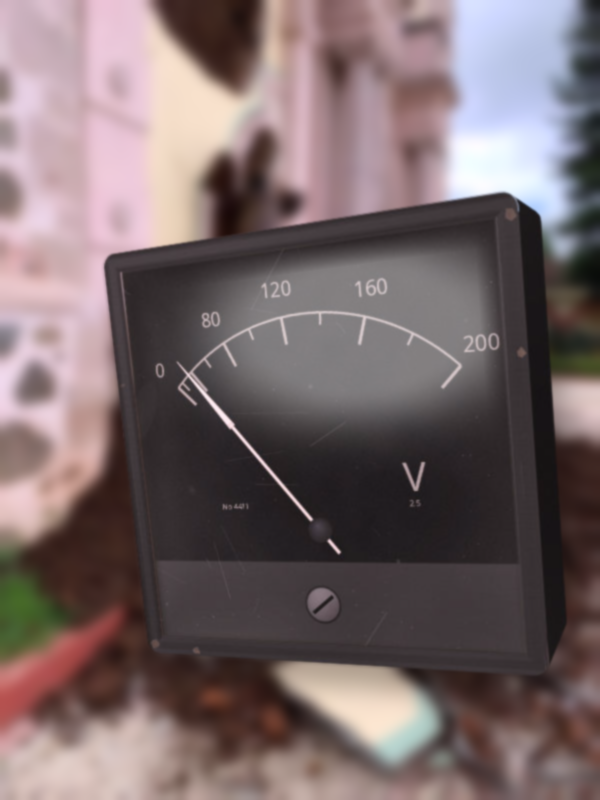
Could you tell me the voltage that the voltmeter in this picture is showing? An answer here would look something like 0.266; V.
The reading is 40; V
